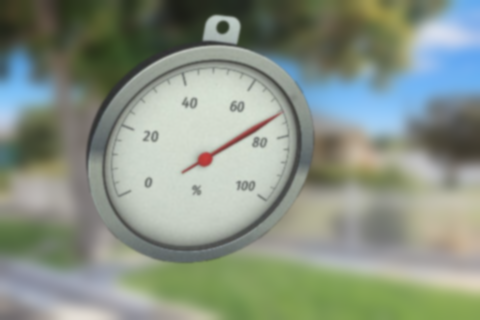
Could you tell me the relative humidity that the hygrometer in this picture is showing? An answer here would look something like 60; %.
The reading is 72; %
